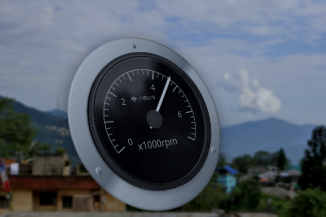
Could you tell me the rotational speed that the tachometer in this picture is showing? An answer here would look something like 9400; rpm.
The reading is 4600; rpm
